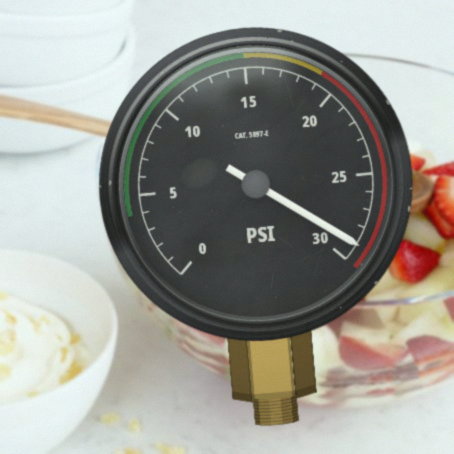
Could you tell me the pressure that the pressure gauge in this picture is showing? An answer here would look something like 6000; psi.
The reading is 29; psi
